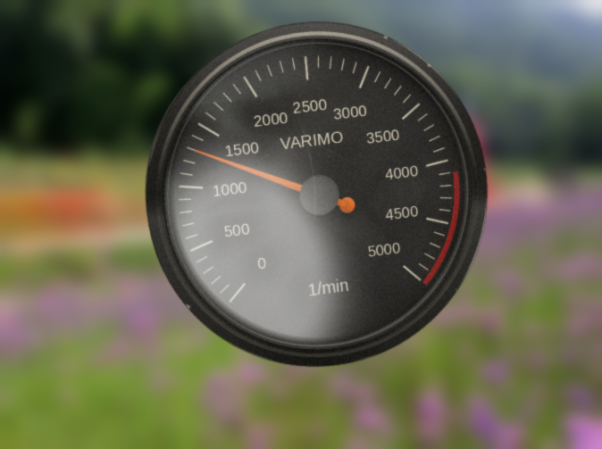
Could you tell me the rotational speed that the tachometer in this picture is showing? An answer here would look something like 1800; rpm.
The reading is 1300; rpm
